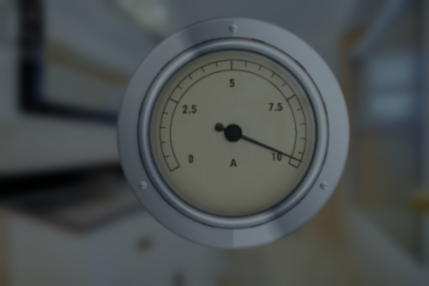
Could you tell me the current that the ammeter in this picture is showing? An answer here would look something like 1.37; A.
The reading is 9.75; A
